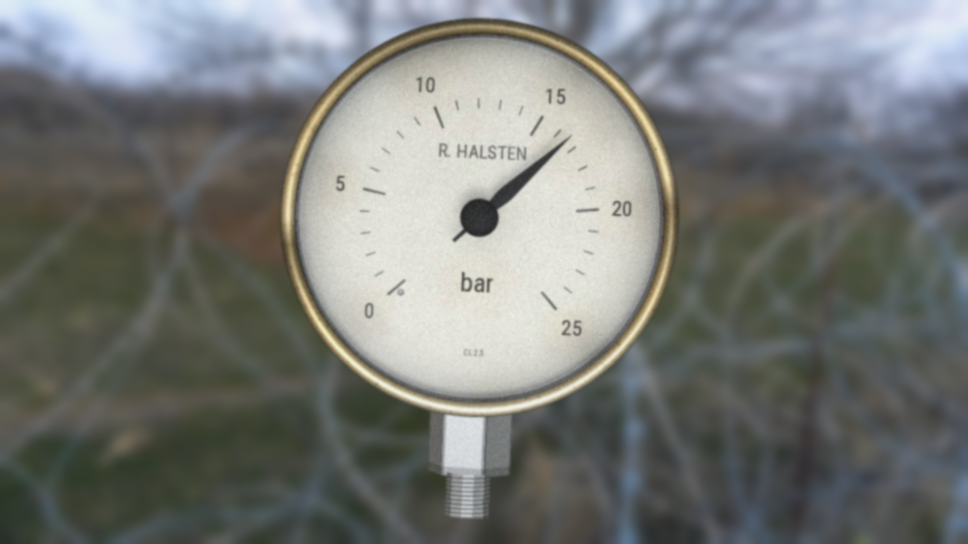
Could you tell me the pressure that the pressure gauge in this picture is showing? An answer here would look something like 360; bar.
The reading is 16.5; bar
